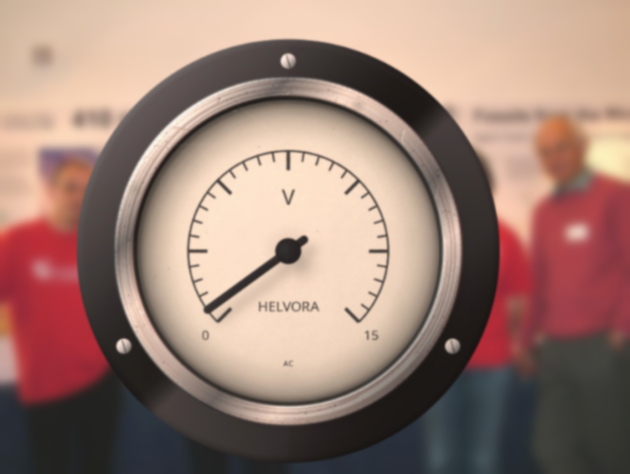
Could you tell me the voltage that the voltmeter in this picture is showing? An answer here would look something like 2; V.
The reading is 0.5; V
